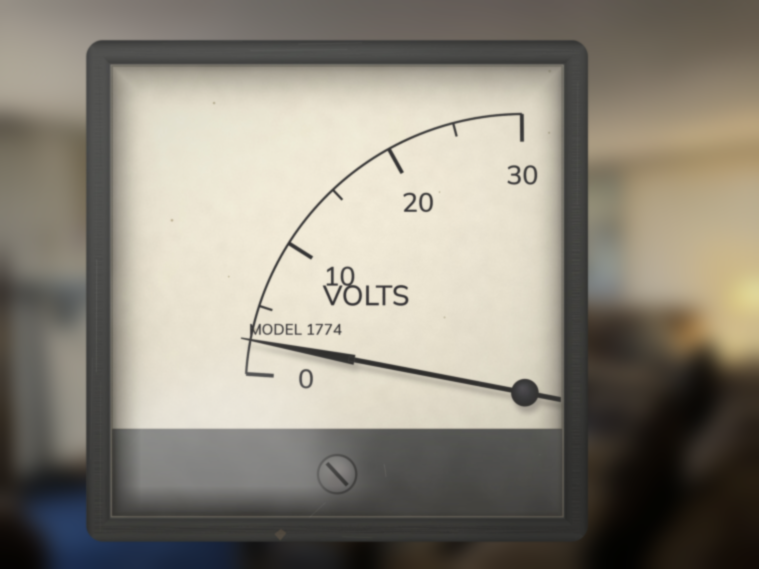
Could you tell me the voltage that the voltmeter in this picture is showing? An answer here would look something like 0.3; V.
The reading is 2.5; V
